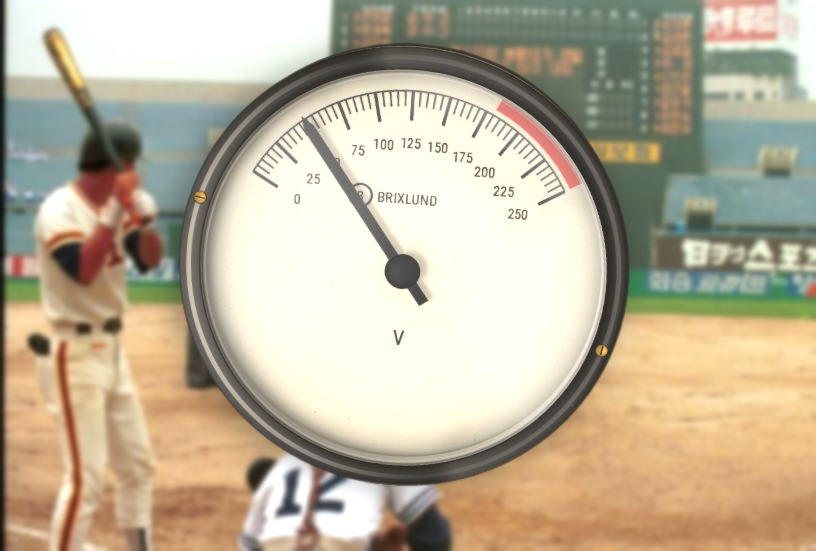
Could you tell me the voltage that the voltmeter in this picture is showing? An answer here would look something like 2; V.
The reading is 50; V
